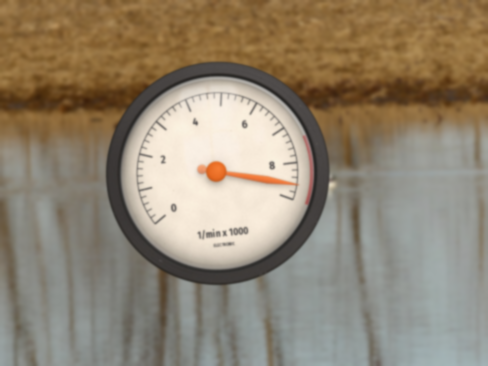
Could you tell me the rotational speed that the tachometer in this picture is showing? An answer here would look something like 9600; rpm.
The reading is 8600; rpm
